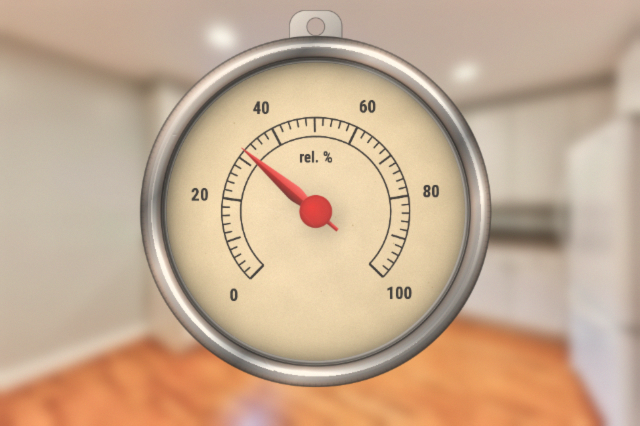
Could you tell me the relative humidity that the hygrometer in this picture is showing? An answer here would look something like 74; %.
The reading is 32; %
